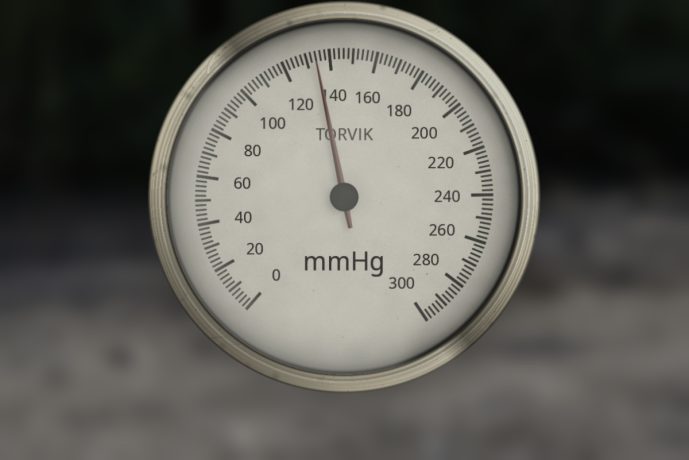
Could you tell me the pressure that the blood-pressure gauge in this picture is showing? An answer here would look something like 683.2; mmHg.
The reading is 134; mmHg
